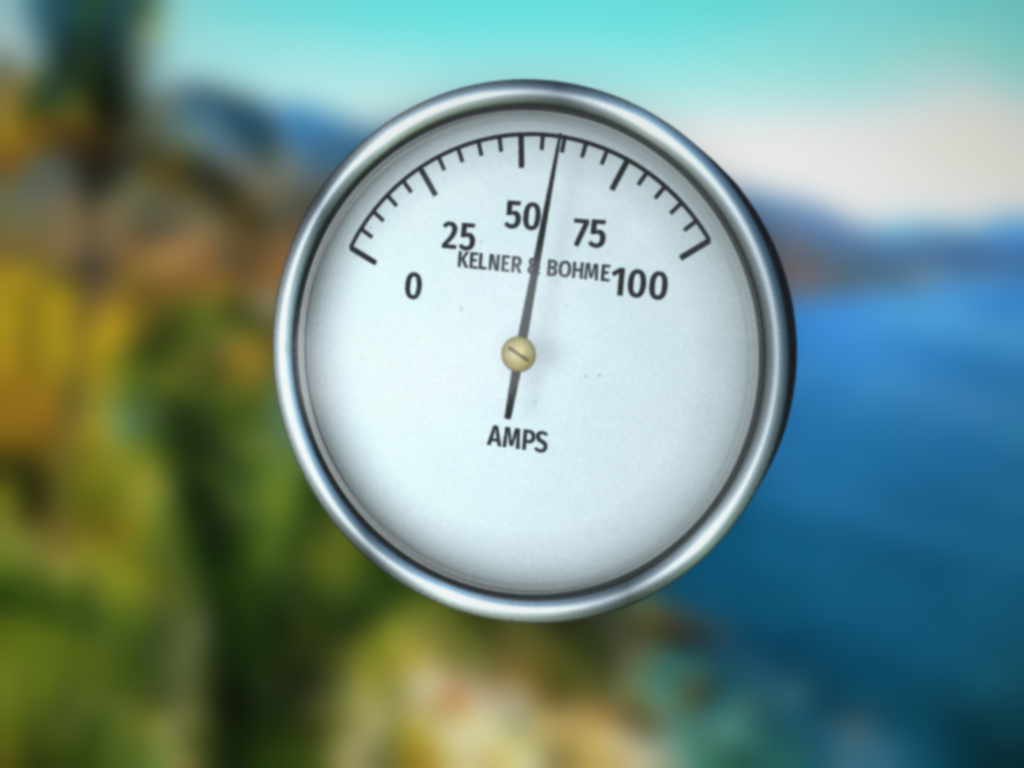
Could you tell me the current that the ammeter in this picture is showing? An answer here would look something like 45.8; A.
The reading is 60; A
